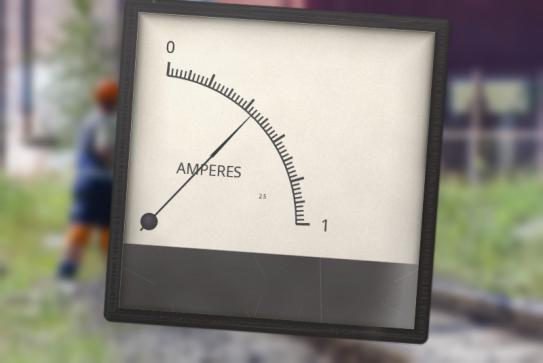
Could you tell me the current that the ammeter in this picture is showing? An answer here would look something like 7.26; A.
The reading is 0.44; A
